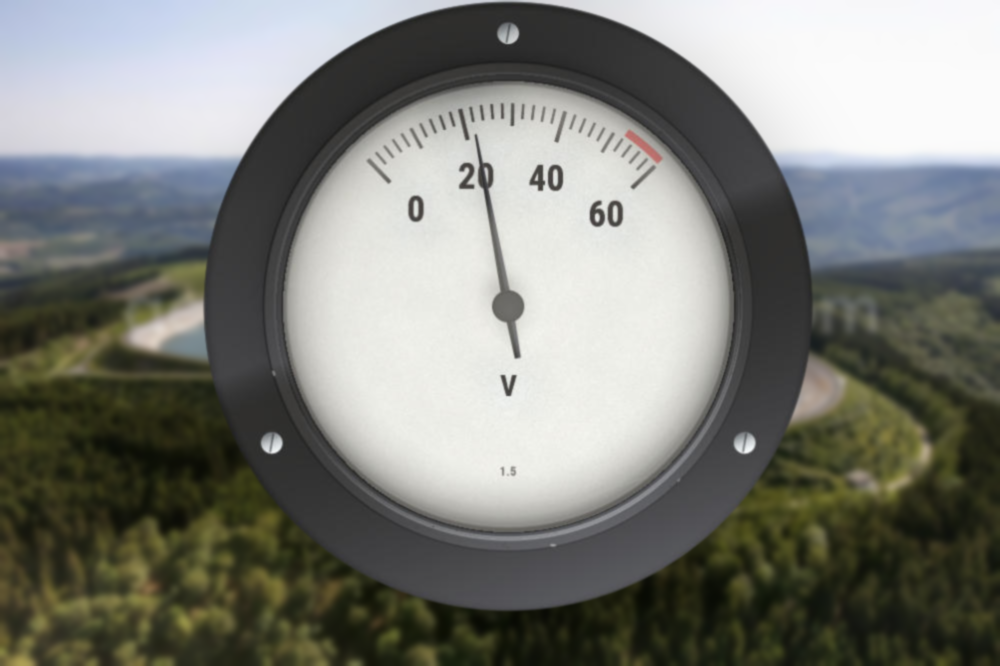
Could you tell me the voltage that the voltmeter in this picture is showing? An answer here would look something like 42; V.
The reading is 22; V
